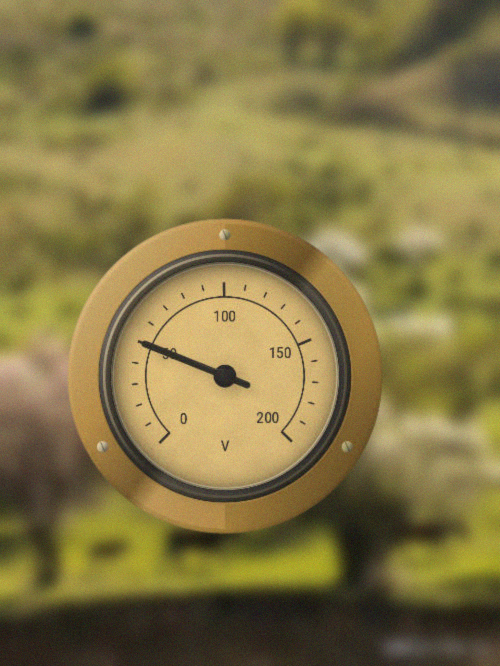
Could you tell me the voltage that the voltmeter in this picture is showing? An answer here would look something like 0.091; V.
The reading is 50; V
